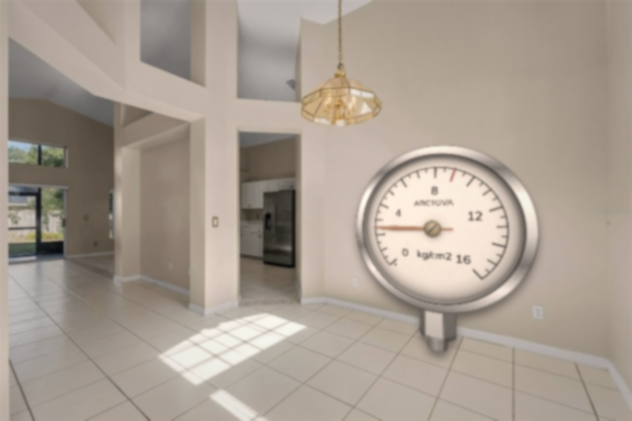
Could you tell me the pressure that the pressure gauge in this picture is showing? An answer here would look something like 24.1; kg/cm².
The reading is 2.5; kg/cm²
